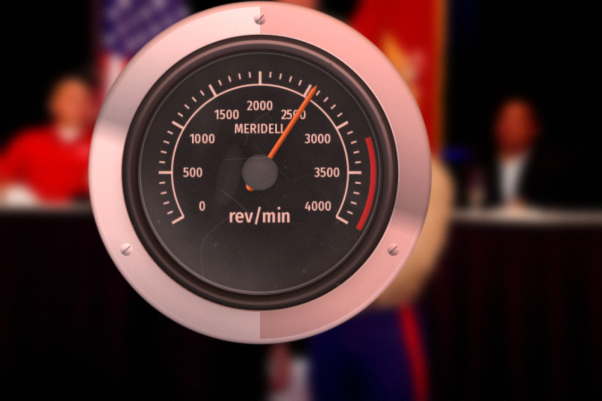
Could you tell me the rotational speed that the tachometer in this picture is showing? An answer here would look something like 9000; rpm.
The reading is 2550; rpm
